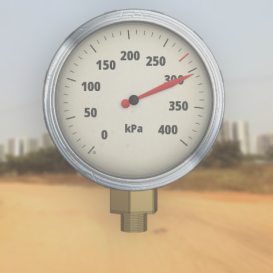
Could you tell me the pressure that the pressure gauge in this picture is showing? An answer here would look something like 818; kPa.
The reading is 305; kPa
